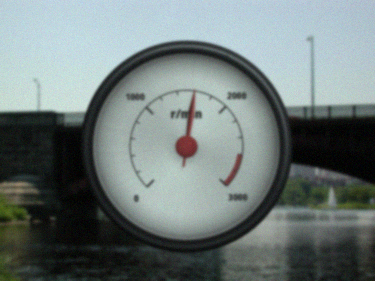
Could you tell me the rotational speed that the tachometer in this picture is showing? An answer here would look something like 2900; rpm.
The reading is 1600; rpm
